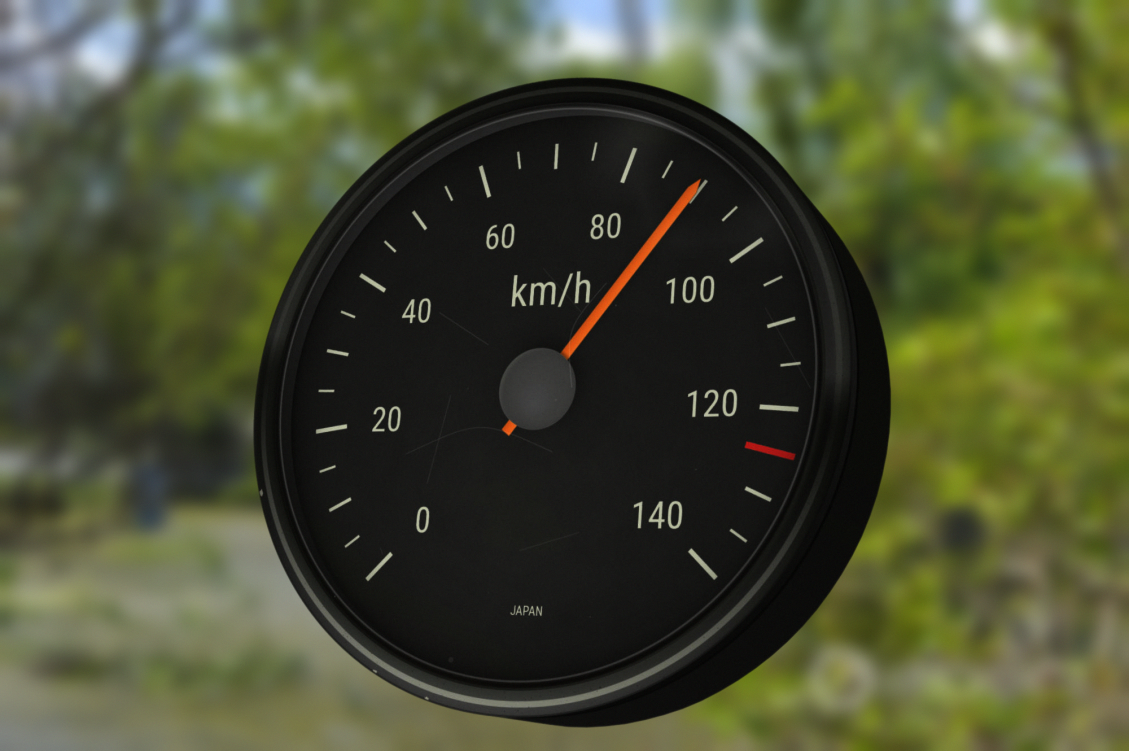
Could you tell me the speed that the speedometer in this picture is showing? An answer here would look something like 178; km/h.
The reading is 90; km/h
